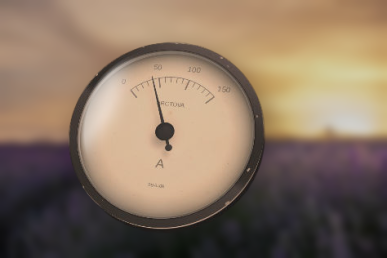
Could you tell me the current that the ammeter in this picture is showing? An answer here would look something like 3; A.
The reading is 40; A
